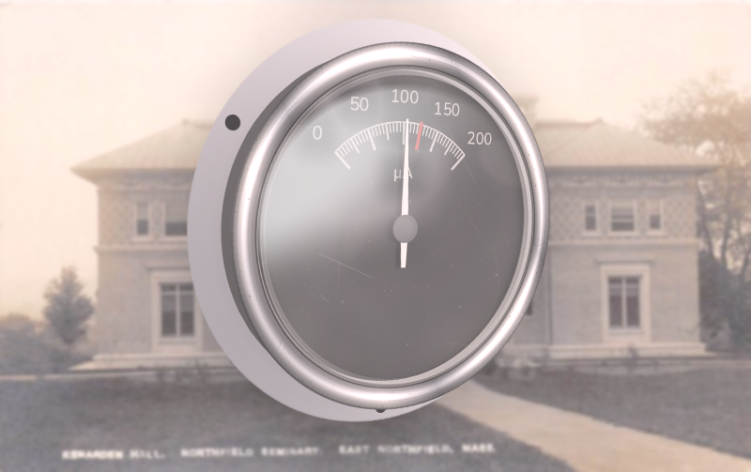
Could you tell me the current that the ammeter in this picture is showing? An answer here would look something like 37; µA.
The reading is 100; µA
